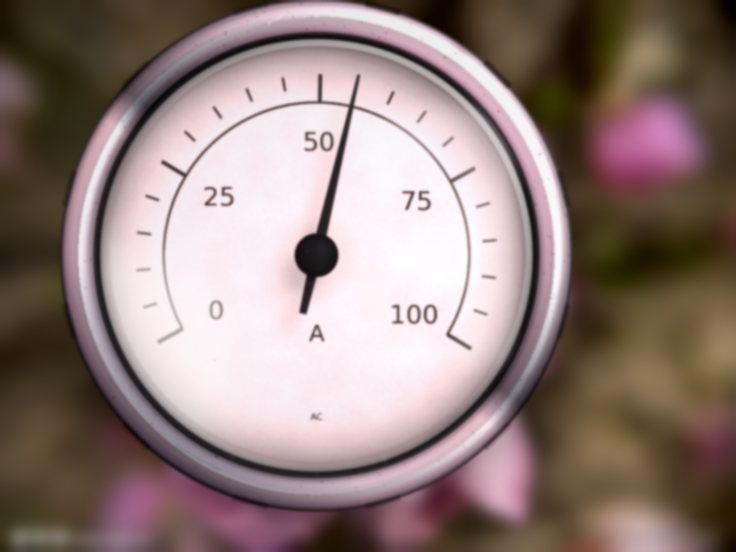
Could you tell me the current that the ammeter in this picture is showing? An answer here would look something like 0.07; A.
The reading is 55; A
